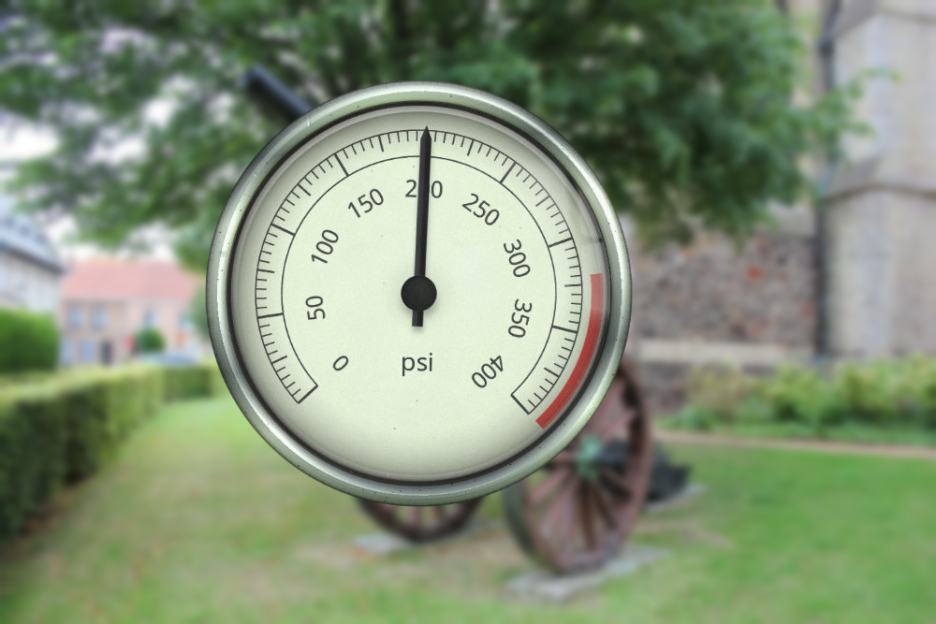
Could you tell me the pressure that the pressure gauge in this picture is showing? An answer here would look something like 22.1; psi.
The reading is 200; psi
